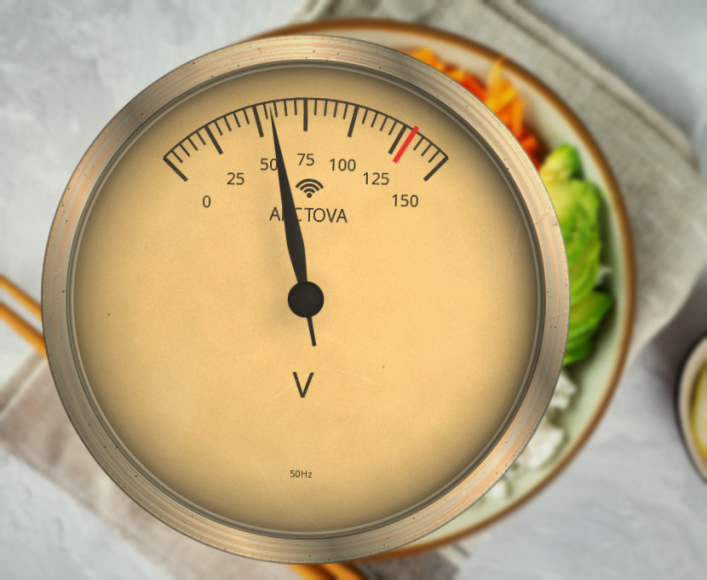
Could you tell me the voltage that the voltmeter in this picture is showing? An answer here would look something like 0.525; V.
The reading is 57.5; V
